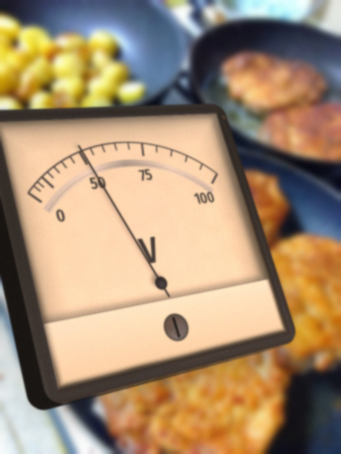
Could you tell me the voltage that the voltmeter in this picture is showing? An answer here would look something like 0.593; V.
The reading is 50; V
